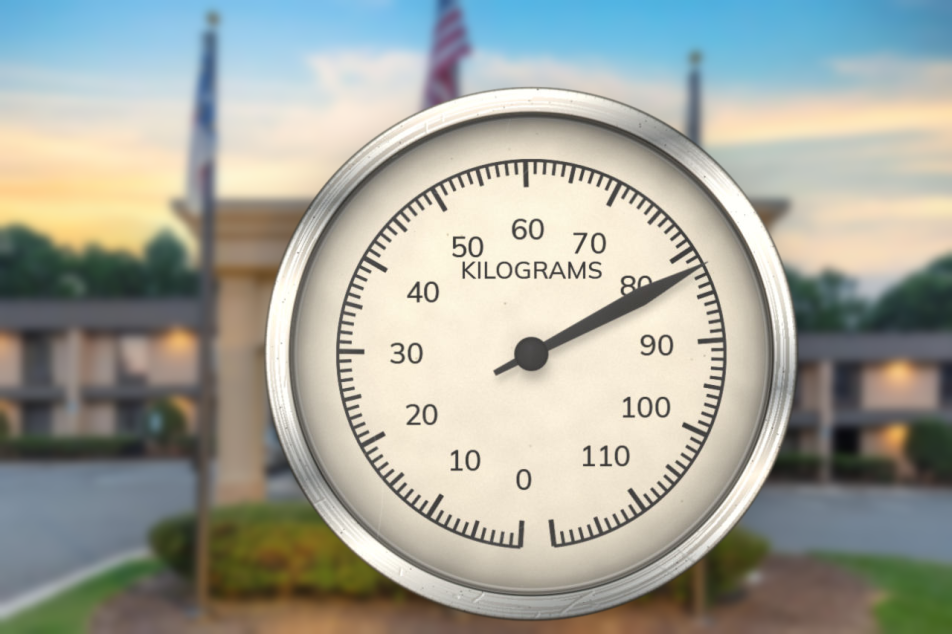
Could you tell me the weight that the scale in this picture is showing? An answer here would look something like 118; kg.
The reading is 82; kg
